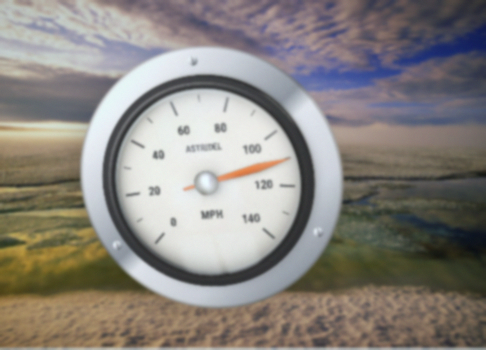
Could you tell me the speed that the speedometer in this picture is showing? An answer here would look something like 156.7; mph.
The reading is 110; mph
